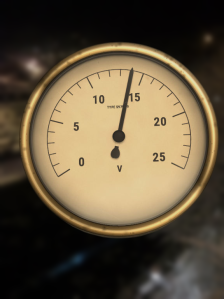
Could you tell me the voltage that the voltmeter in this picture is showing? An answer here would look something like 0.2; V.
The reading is 14; V
